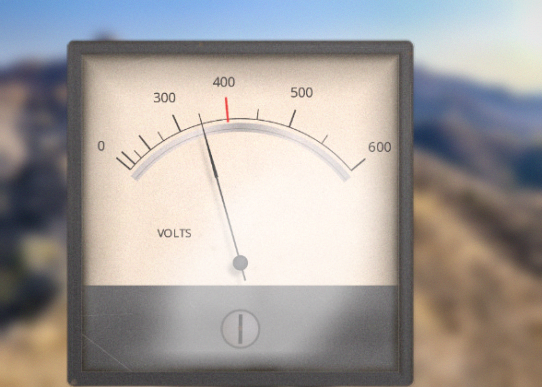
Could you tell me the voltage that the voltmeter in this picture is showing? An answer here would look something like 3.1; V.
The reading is 350; V
